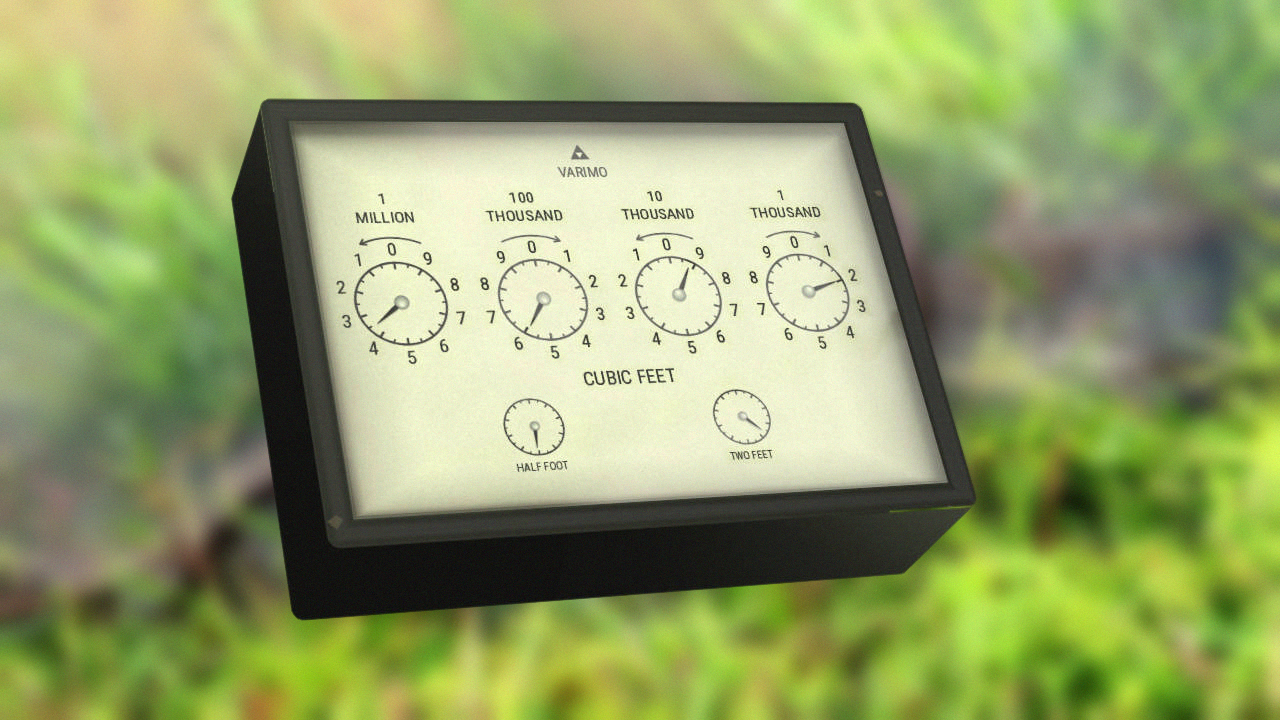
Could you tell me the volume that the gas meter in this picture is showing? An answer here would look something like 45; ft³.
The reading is 359200; ft³
